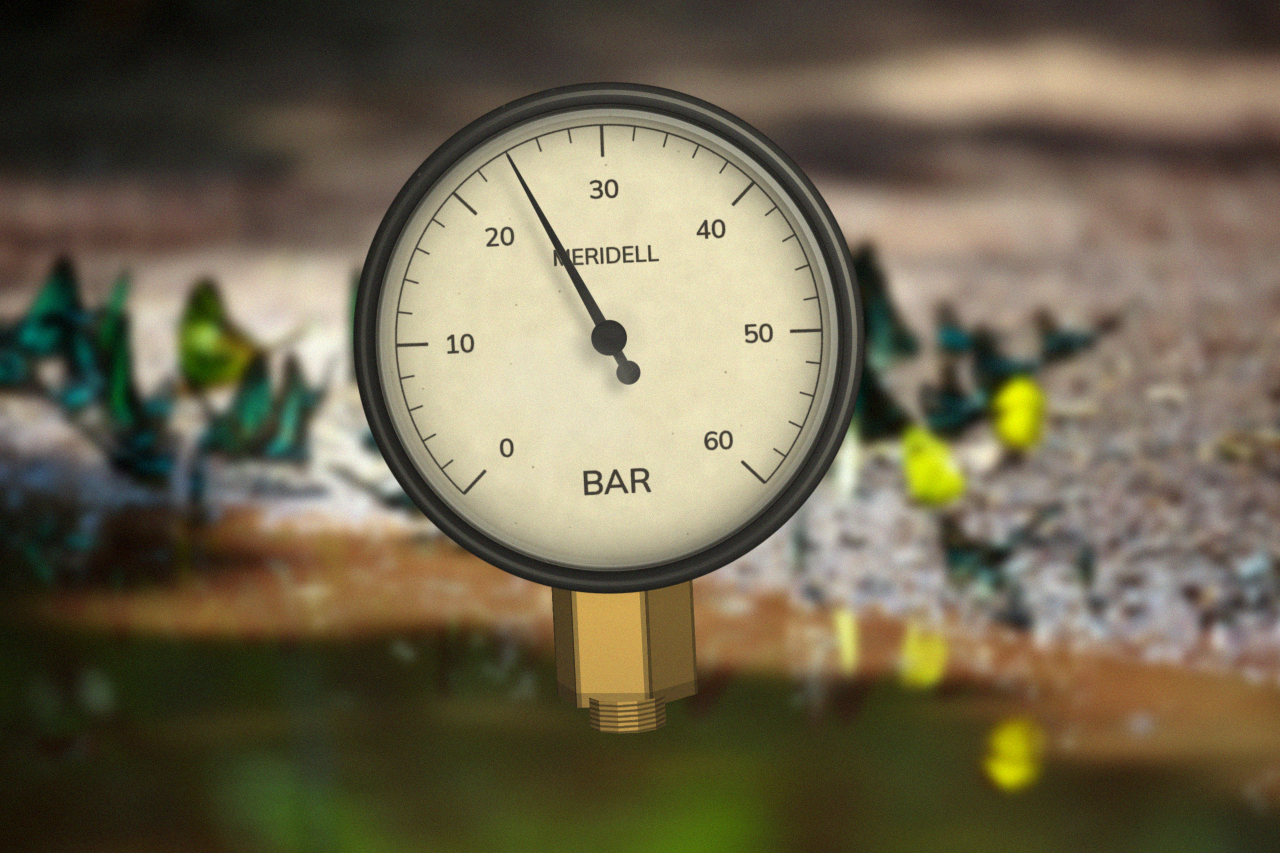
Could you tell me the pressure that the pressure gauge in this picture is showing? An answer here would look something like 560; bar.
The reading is 24; bar
